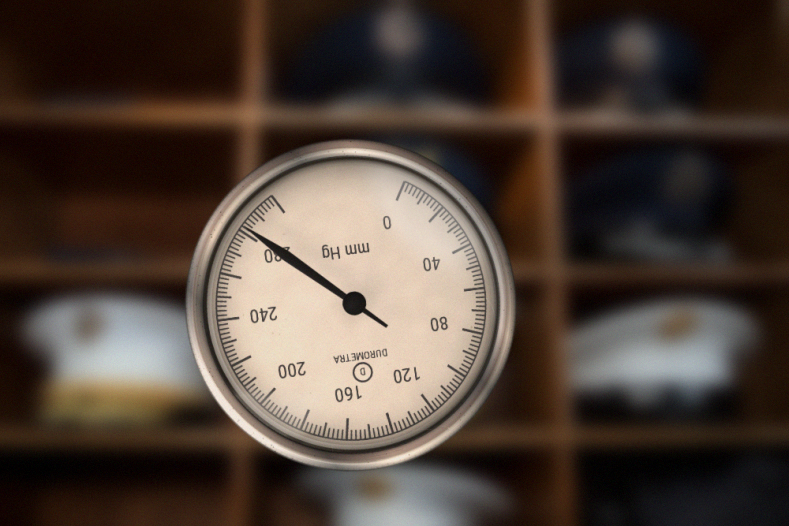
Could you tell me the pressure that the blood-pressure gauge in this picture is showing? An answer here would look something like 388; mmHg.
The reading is 282; mmHg
